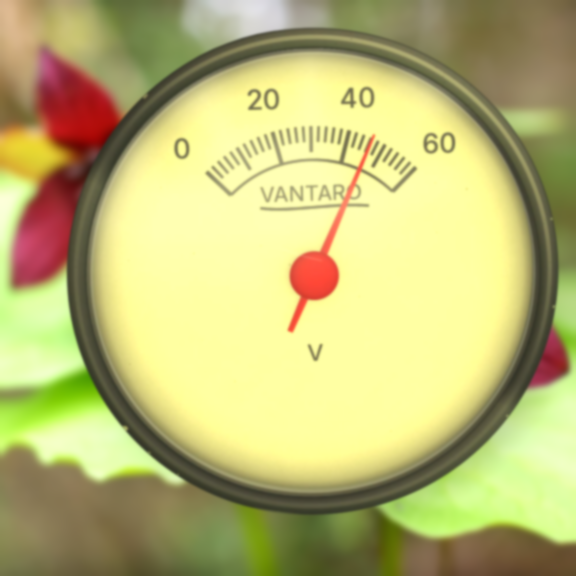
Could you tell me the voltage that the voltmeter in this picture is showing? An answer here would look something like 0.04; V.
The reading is 46; V
